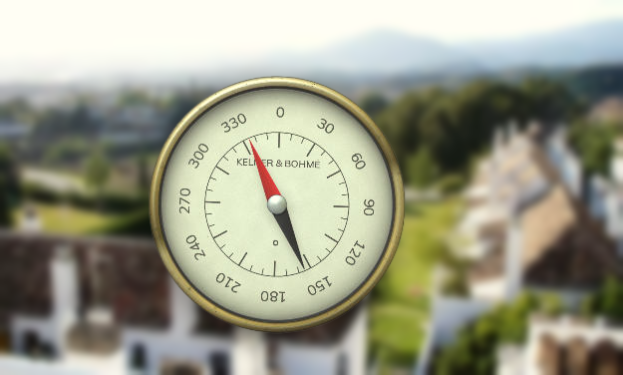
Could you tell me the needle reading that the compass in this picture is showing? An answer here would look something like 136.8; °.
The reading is 335; °
